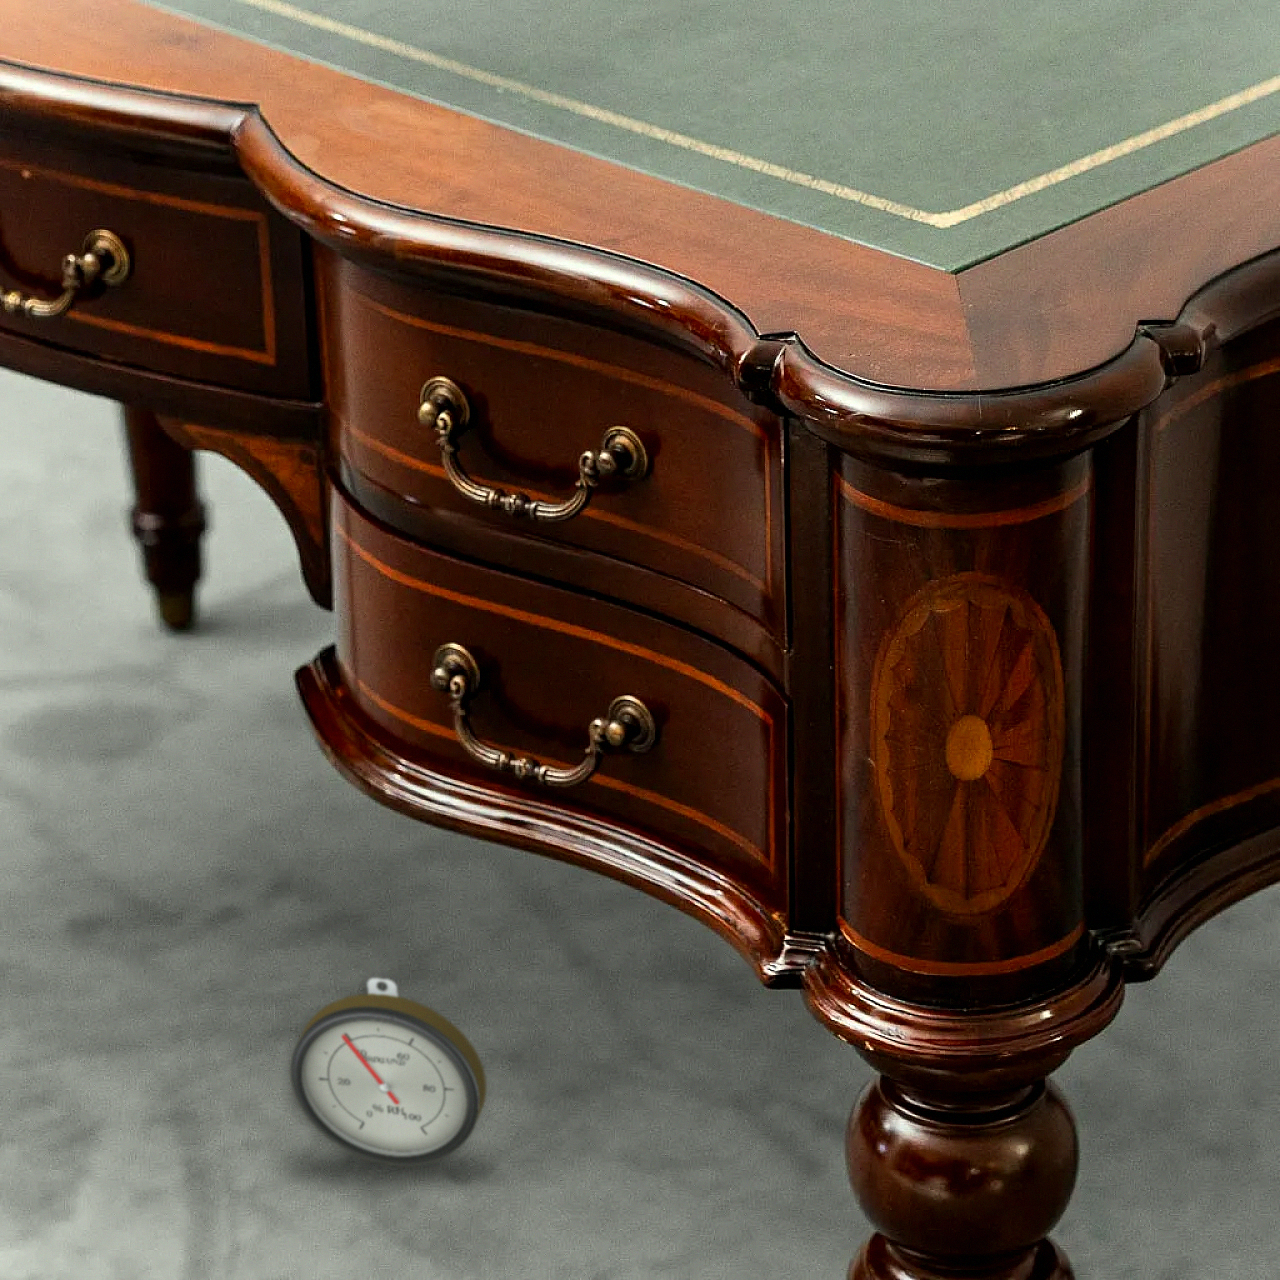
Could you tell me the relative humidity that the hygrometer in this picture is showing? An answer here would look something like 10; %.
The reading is 40; %
